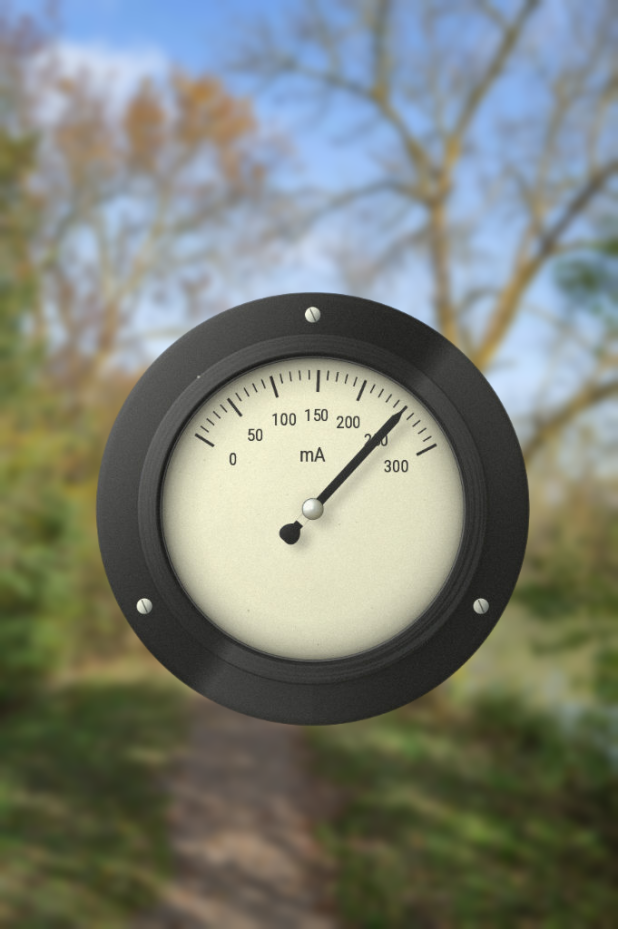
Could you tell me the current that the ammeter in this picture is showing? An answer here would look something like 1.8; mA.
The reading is 250; mA
